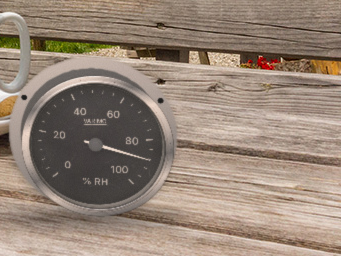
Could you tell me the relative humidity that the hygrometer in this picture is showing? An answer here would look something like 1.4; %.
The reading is 88; %
